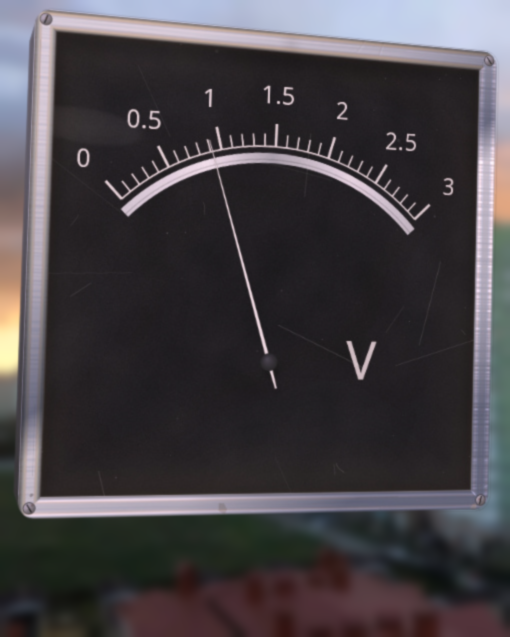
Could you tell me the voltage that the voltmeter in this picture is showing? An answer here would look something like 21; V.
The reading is 0.9; V
